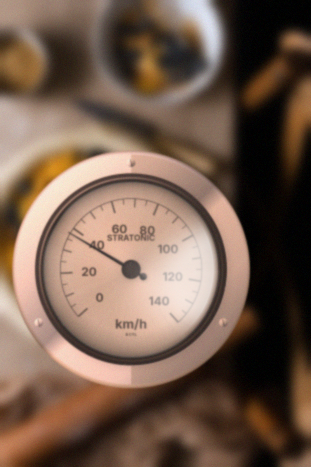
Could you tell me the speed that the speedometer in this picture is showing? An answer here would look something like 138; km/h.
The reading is 37.5; km/h
